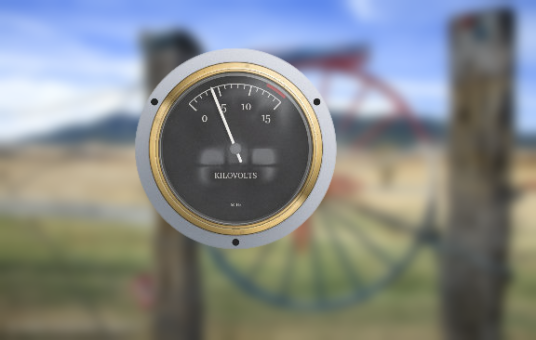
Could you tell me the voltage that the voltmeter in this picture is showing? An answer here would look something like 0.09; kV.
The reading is 4; kV
